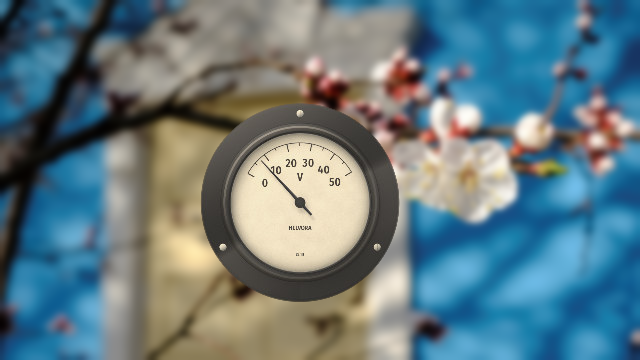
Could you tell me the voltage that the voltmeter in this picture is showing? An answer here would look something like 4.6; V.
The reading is 7.5; V
